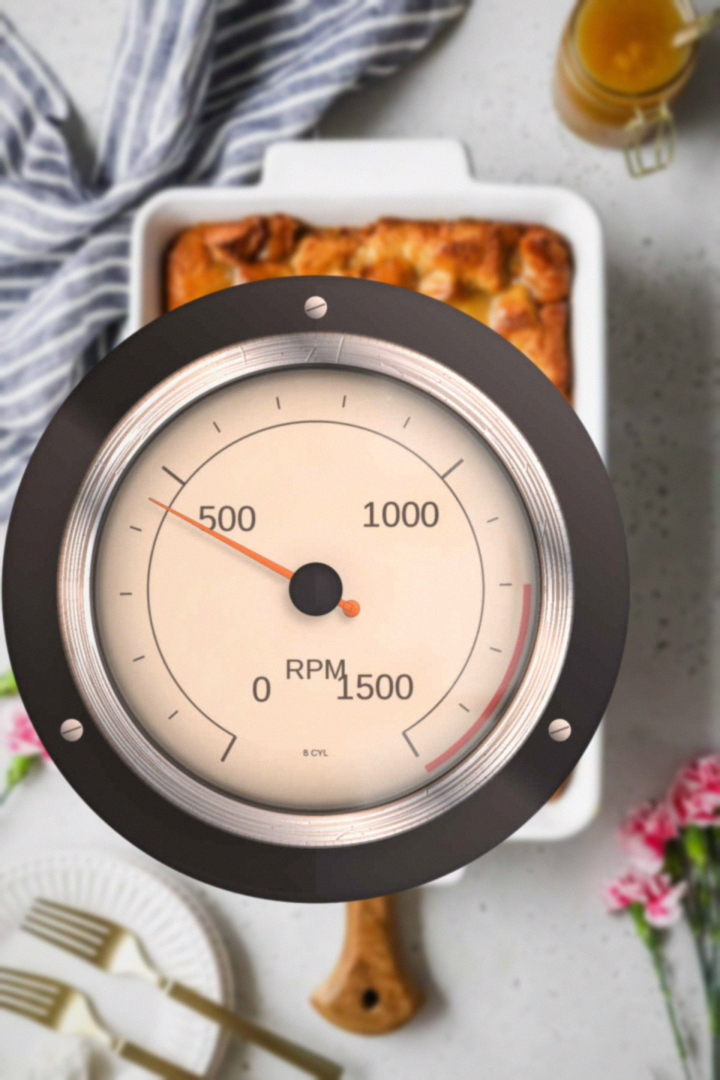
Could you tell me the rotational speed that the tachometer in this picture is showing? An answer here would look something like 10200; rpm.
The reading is 450; rpm
